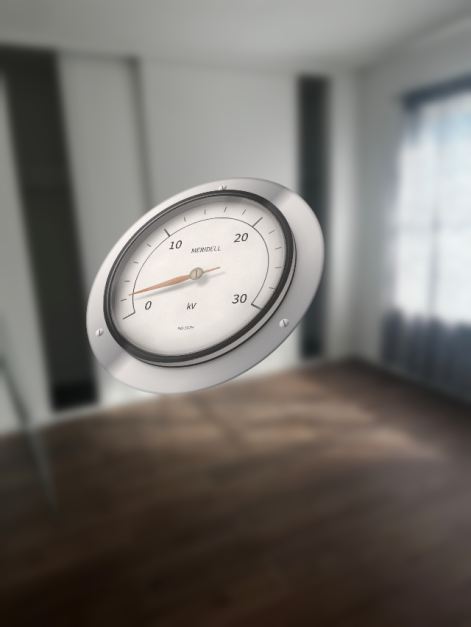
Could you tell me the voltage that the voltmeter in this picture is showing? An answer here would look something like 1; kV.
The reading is 2; kV
